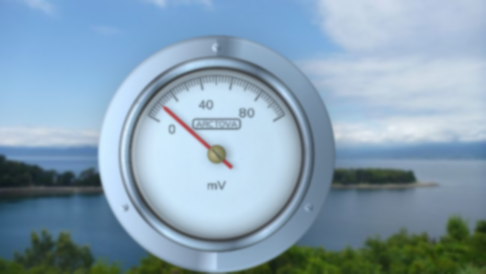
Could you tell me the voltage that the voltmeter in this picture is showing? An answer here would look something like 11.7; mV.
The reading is 10; mV
